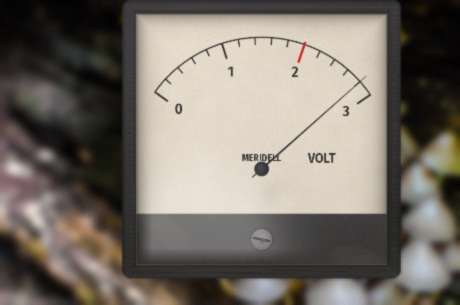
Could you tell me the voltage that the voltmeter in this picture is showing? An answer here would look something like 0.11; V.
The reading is 2.8; V
